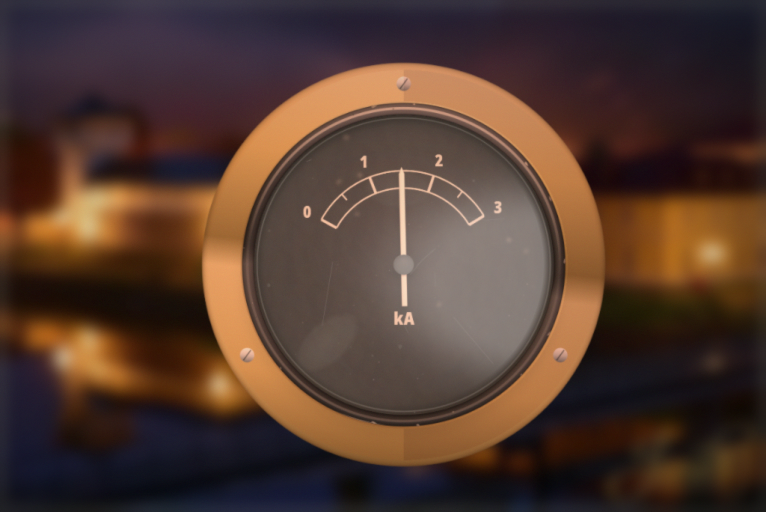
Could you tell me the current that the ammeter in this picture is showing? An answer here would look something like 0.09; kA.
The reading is 1.5; kA
